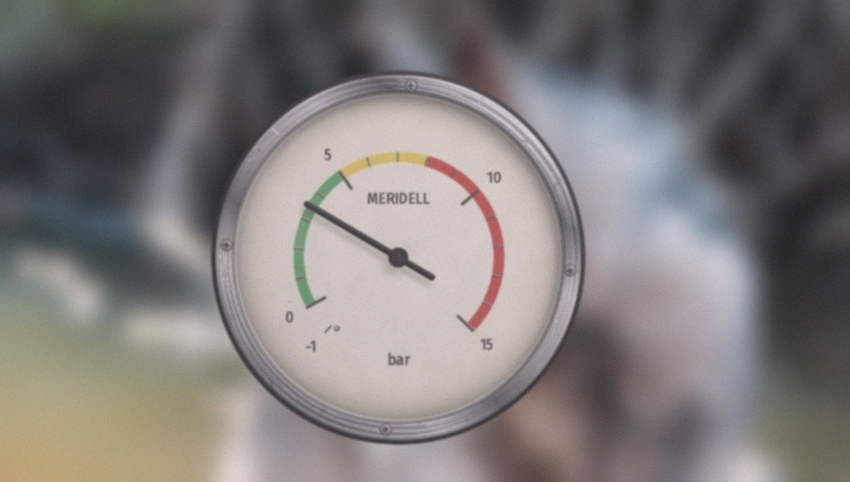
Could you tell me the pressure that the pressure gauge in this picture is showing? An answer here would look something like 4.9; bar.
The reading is 3.5; bar
